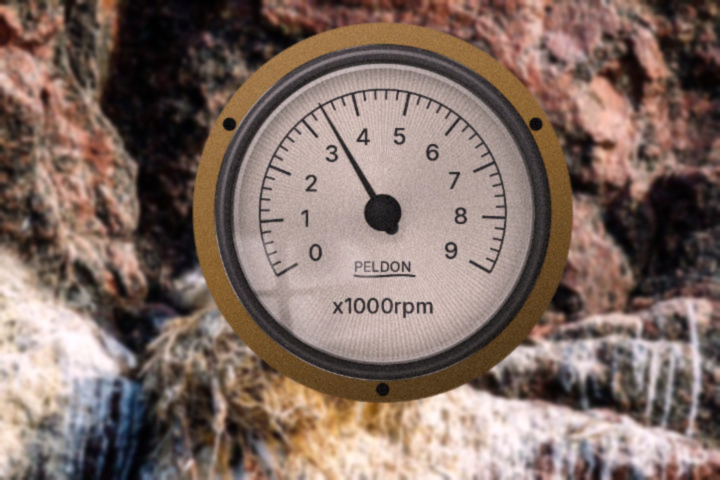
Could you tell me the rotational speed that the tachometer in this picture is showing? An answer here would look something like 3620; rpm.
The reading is 3400; rpm
